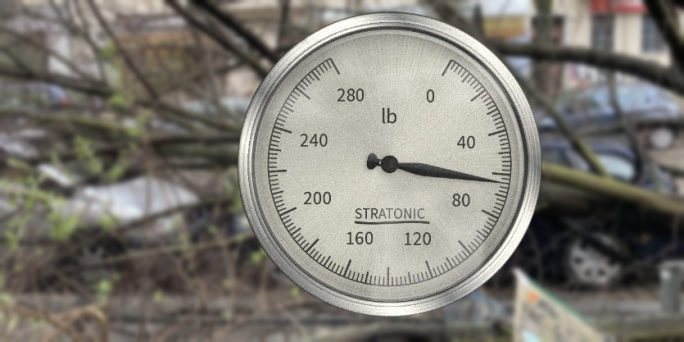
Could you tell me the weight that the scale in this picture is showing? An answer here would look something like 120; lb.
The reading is 64; lb
